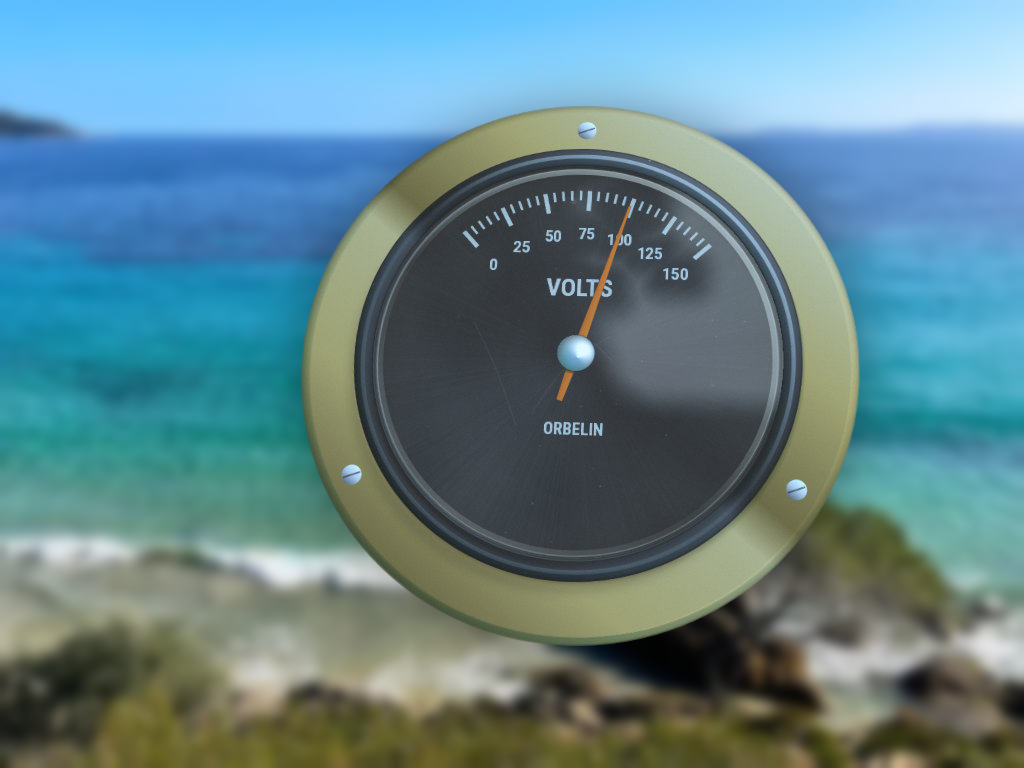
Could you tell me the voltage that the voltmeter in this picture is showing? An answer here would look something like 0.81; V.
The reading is 100; V
